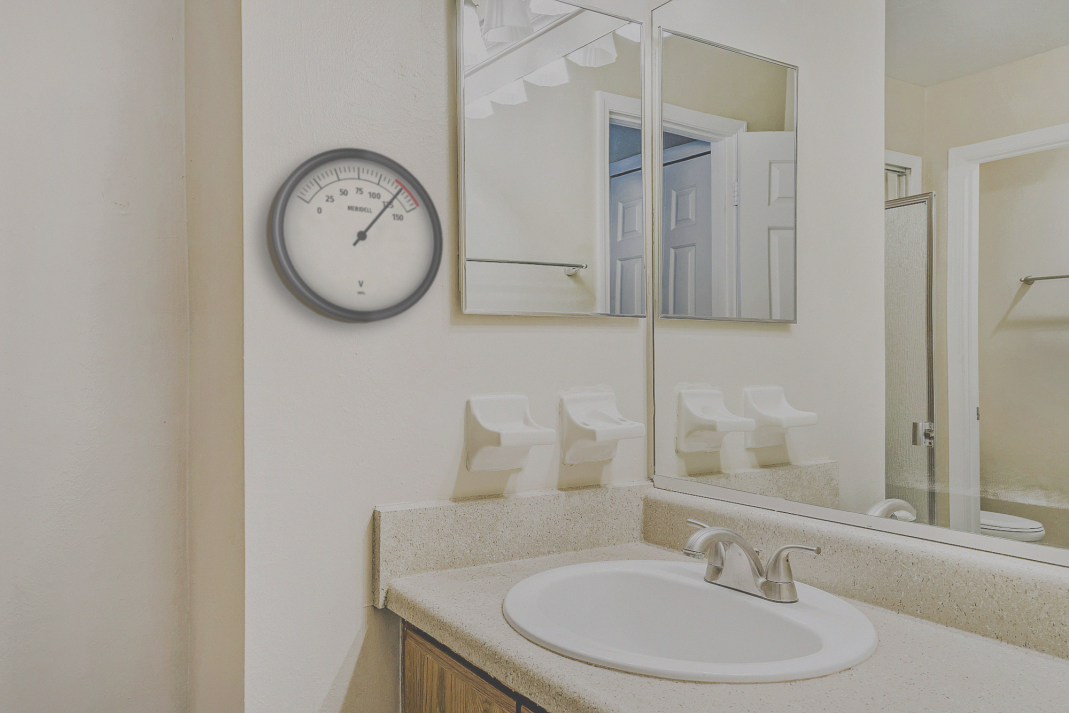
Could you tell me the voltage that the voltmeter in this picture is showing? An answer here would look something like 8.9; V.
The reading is 125; V
